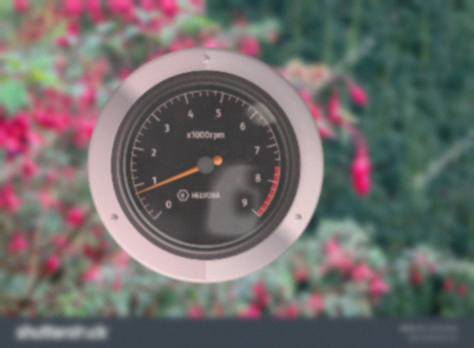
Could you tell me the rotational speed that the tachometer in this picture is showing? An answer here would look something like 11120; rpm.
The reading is 800; rpm
